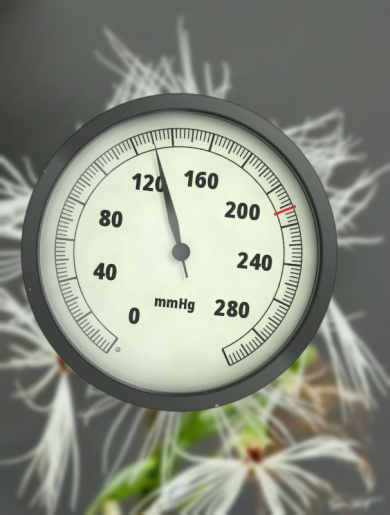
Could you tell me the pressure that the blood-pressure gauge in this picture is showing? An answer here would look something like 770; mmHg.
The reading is 130; mmHg
